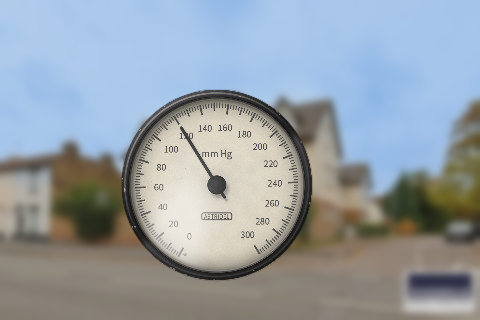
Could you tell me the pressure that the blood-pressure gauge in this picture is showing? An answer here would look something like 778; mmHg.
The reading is 120; mmHg
